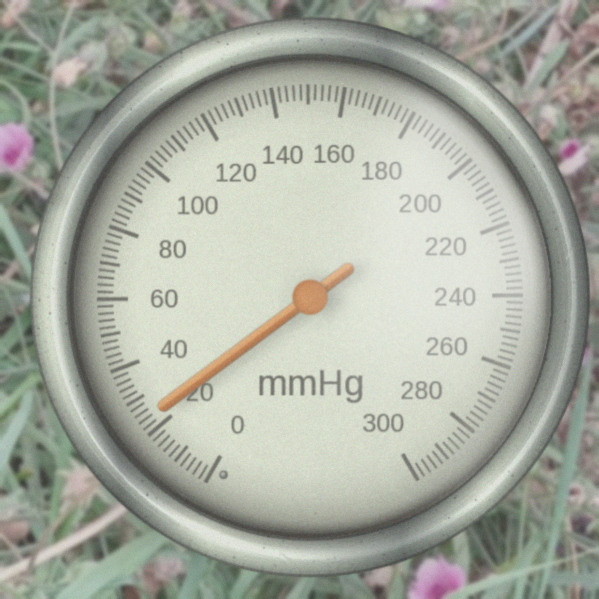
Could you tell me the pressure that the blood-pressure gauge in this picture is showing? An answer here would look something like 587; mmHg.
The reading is 24; mmHg
